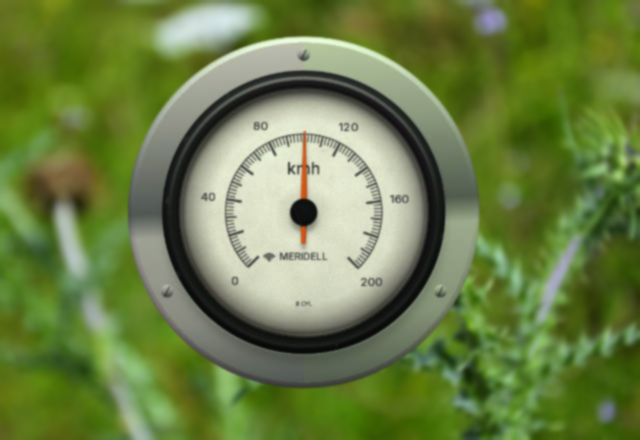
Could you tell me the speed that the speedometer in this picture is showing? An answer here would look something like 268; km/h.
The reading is 100; km/h
